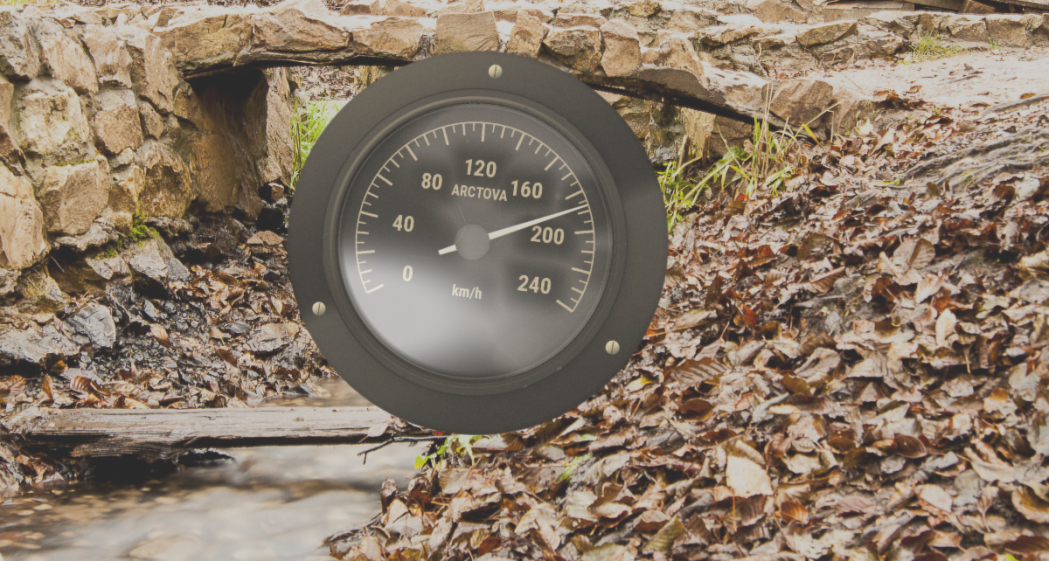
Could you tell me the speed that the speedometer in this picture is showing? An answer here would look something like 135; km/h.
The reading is 187.5; km/h
